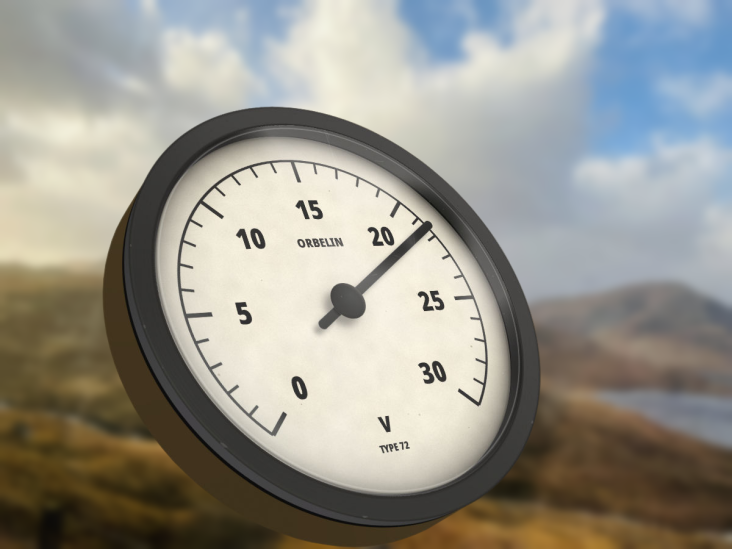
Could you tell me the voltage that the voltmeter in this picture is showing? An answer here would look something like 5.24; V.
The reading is 21.5; V
